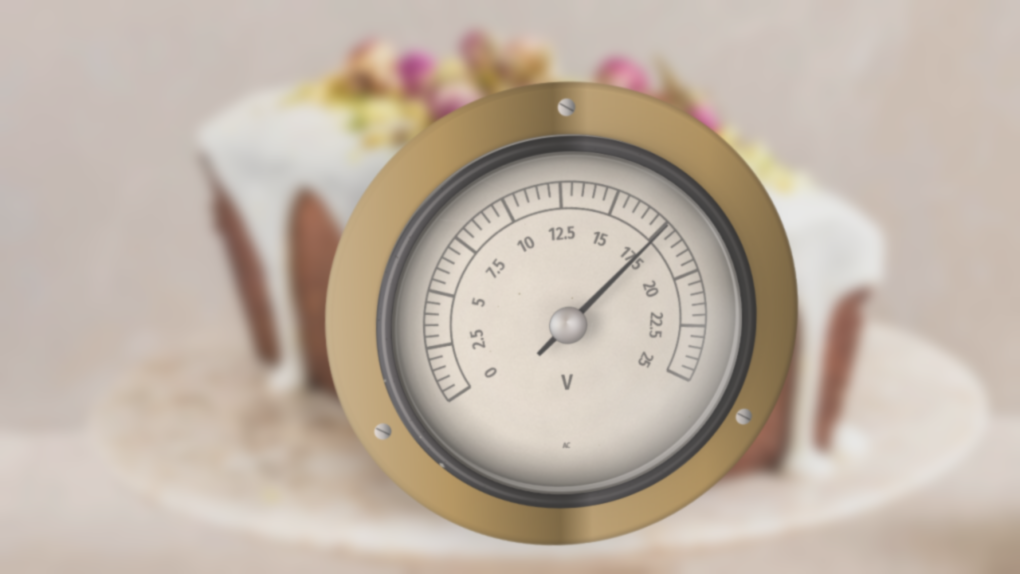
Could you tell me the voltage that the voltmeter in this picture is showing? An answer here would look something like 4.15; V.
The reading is 17.5; V
